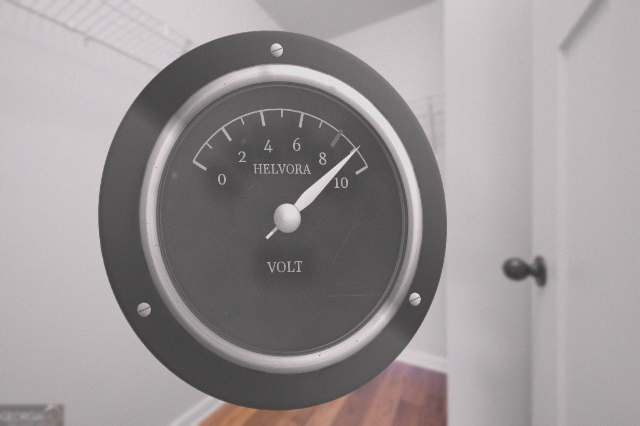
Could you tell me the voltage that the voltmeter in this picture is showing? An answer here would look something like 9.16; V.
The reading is 9; V
